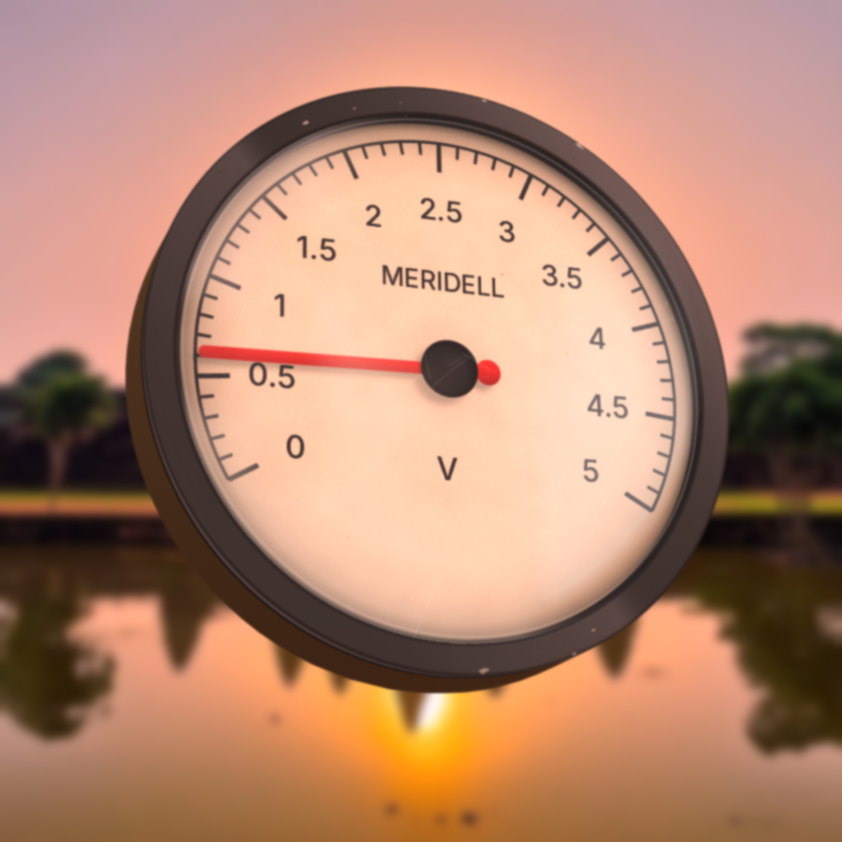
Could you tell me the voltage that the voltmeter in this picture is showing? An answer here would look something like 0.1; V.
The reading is 0.6; V
